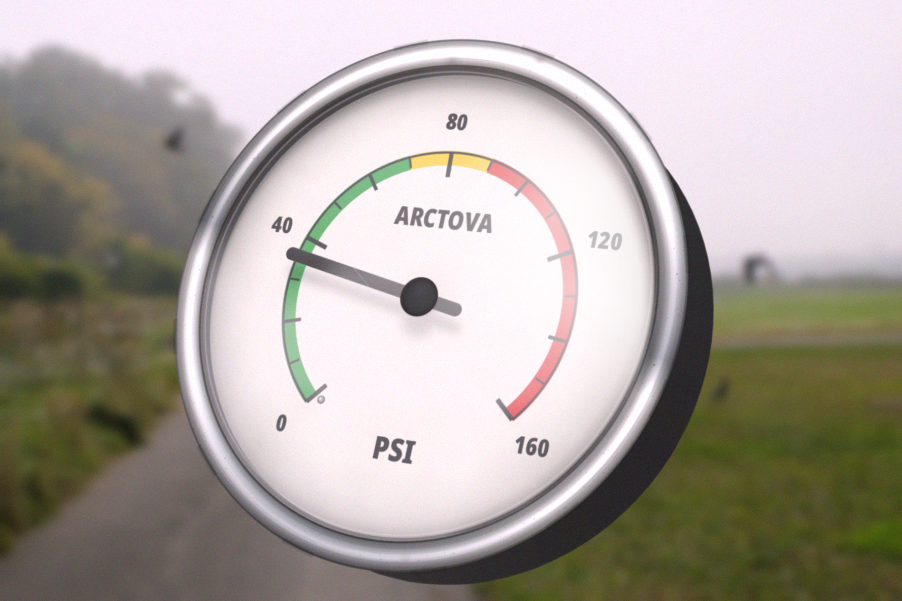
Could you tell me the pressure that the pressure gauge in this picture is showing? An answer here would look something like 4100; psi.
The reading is 35; psi
